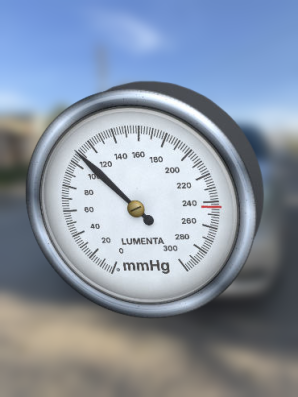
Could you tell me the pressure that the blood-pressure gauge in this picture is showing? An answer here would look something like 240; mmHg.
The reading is 110; mmHg
